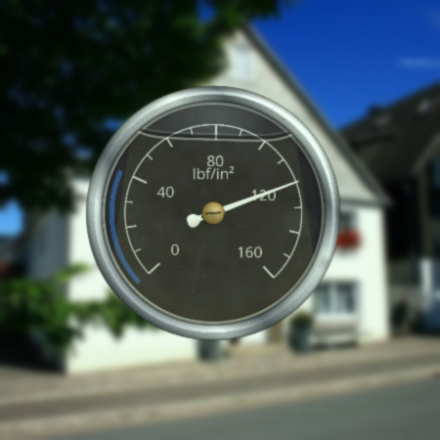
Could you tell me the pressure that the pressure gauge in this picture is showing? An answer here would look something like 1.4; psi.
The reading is 120; psi
